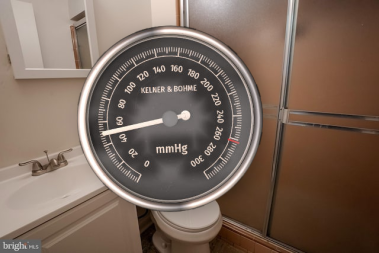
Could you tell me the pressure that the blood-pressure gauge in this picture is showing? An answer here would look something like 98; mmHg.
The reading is 50; mmHg
